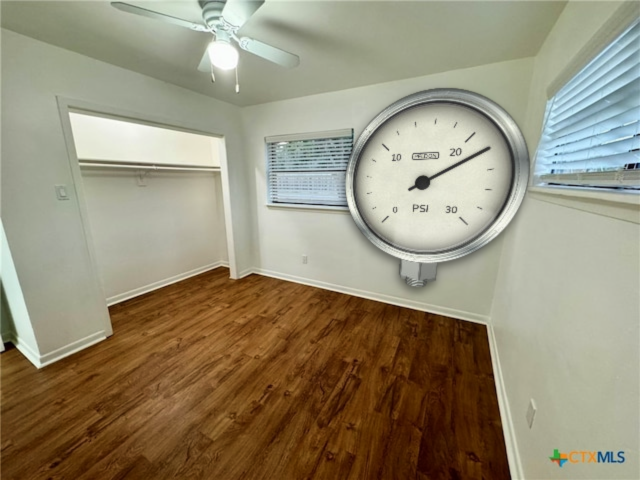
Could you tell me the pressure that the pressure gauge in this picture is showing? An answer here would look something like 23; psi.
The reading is 22; psi
